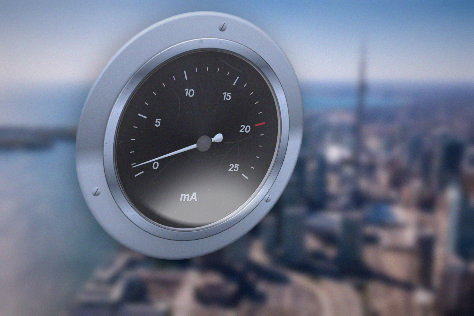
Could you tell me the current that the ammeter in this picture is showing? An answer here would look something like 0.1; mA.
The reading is 1; mA
